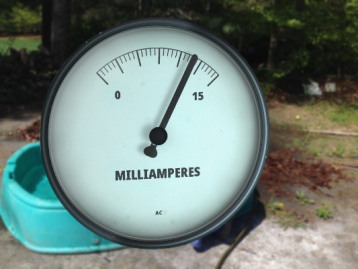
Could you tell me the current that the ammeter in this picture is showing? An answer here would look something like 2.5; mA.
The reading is 11.5; mA
